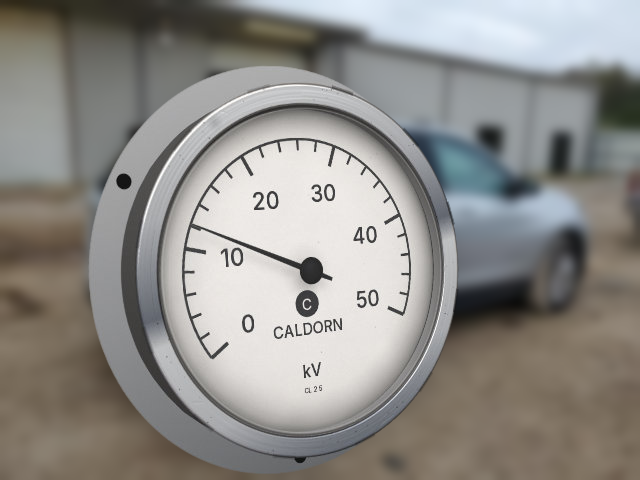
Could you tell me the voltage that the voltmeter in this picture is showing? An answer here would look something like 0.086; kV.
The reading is 12; kV
